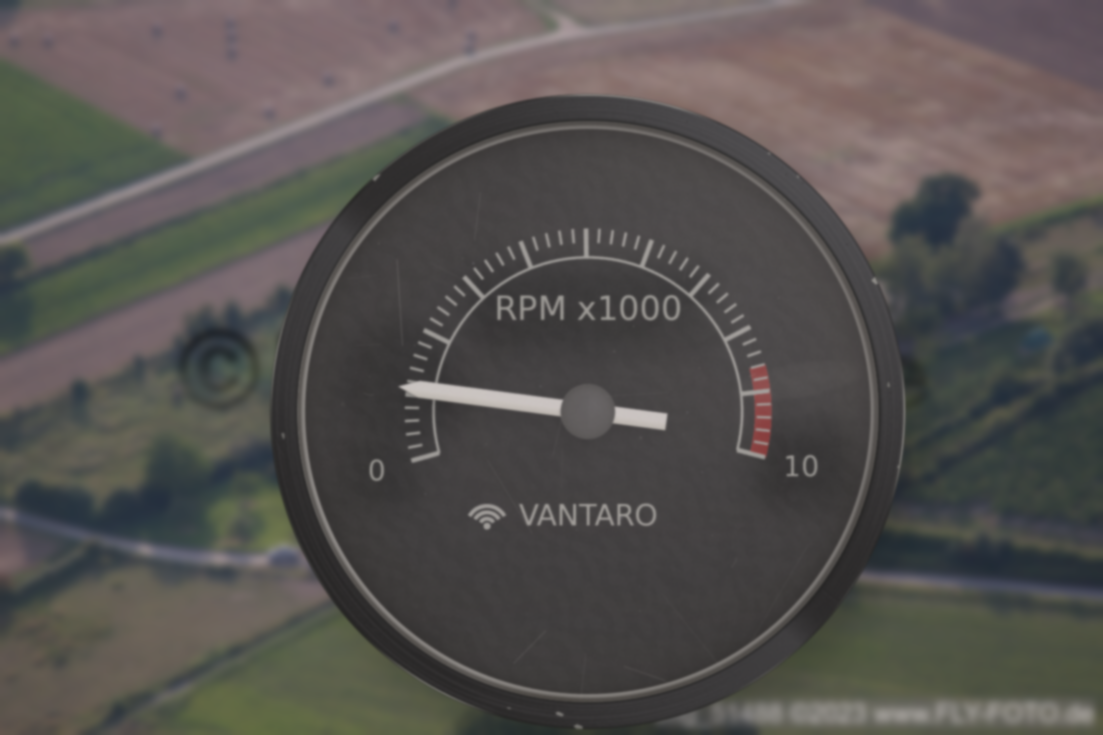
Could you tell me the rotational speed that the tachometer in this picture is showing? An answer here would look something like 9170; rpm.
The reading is 1100; rpm
